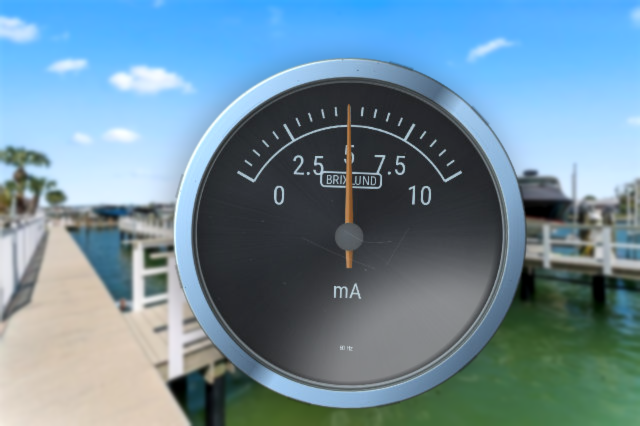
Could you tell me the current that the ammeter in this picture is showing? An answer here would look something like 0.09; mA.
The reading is 5; mA
